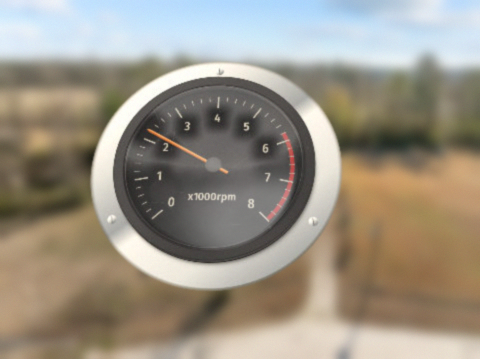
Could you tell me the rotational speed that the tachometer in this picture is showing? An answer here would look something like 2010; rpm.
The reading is 2200; rpm
